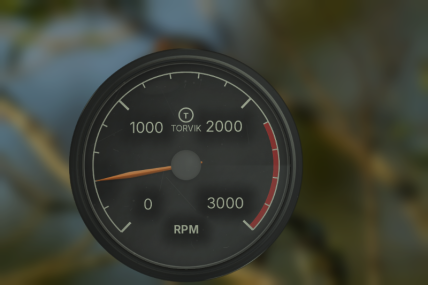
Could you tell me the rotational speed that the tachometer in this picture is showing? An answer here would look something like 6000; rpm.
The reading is 400; rpm
